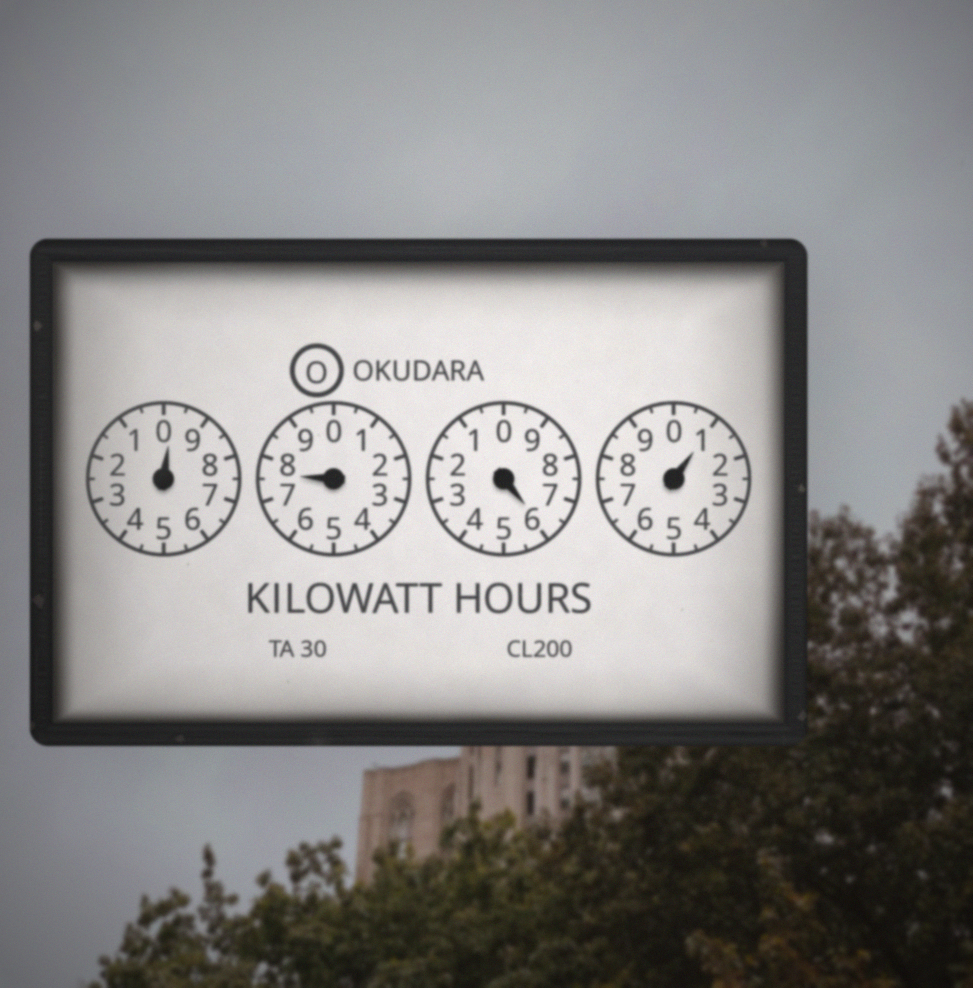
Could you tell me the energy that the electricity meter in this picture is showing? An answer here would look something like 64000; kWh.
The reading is 9761; kWh
